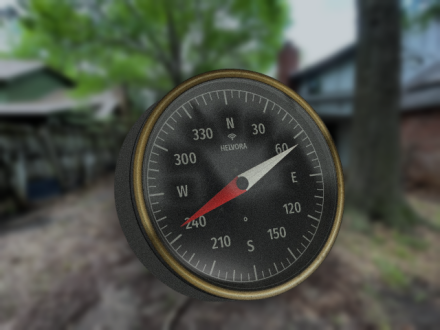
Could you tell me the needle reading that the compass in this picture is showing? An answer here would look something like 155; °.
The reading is 245; °
